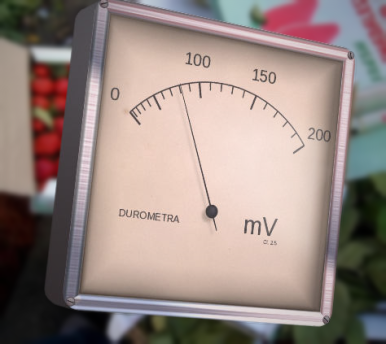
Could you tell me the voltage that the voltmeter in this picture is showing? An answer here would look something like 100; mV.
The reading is 80; mV
